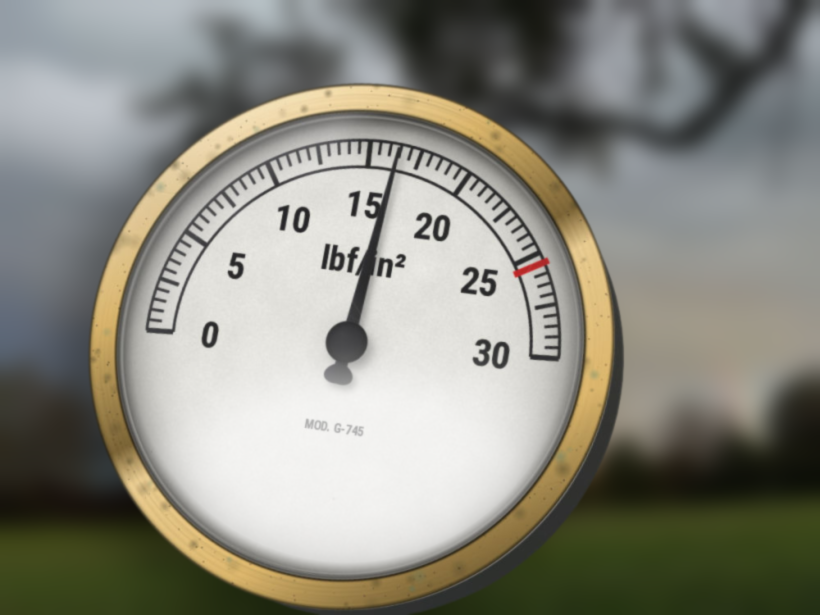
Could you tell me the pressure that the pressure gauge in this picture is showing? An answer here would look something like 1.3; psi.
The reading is 16.5; psi
